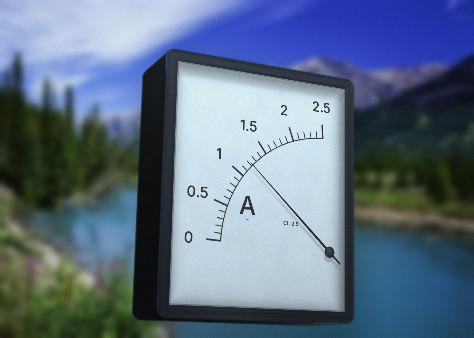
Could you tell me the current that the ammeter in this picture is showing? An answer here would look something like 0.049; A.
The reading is 1.2; A
